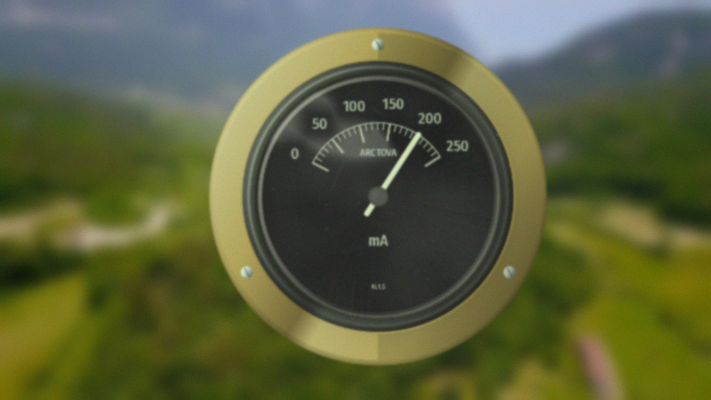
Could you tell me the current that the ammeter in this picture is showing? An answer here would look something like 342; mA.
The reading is 200; mA
